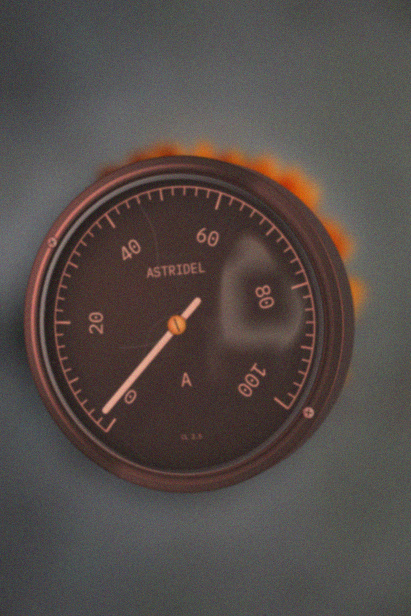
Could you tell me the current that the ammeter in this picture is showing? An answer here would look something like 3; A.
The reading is 2; A
